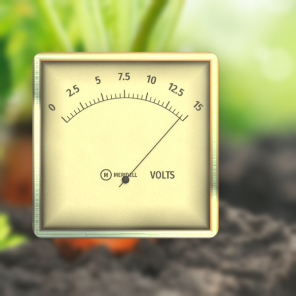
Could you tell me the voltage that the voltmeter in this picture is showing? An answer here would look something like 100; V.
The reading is 14.5; V
